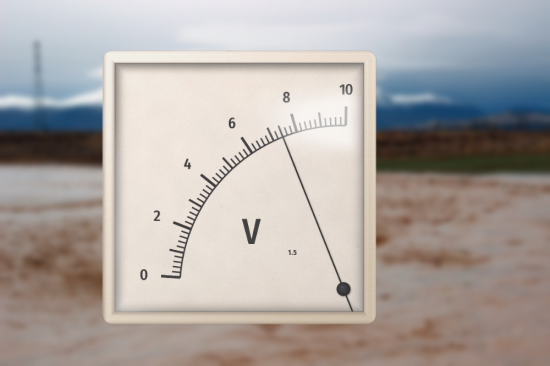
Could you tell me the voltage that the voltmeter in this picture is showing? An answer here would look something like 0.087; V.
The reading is 7.4; V
